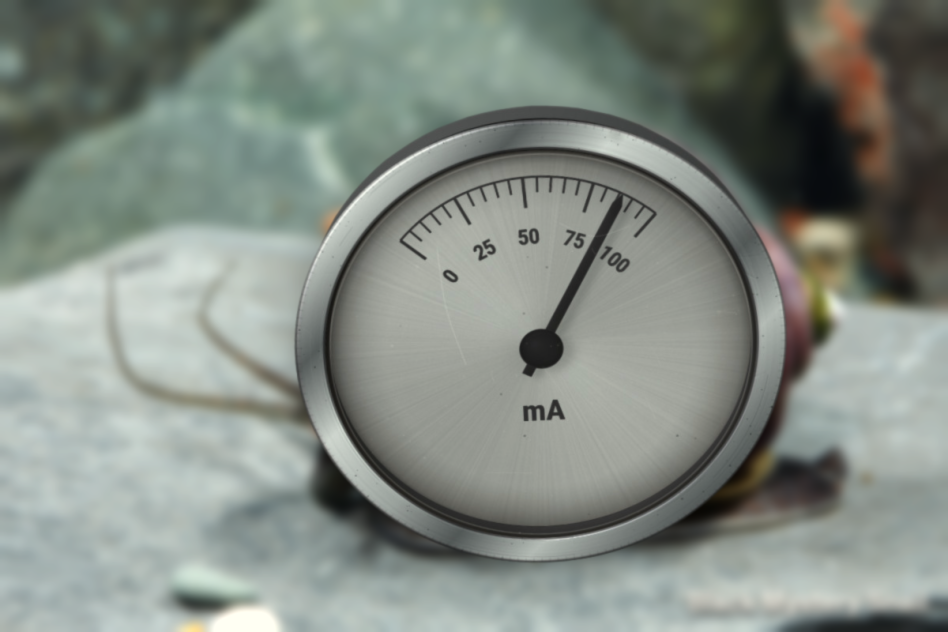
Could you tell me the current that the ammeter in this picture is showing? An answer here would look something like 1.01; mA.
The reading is 85; mA
